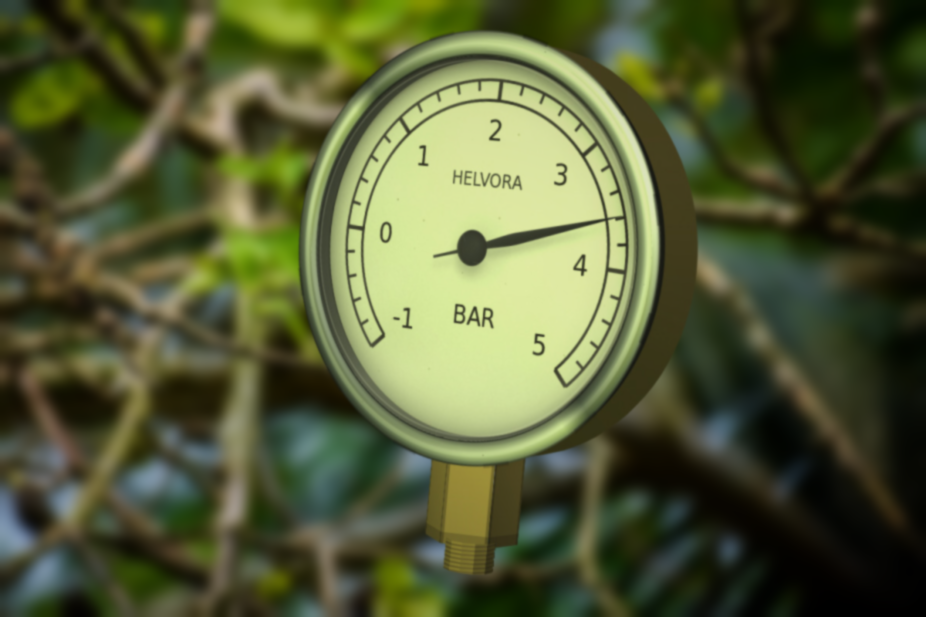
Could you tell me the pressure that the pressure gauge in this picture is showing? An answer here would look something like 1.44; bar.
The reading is 3.6; bar
